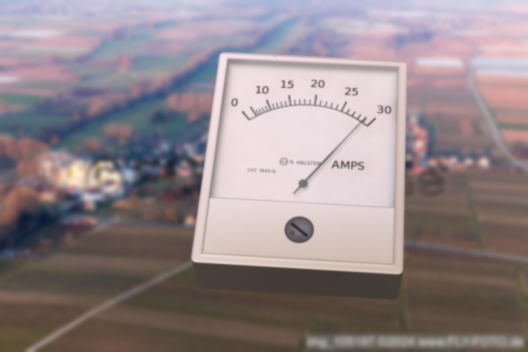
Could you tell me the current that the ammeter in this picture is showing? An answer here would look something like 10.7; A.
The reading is 29; A
